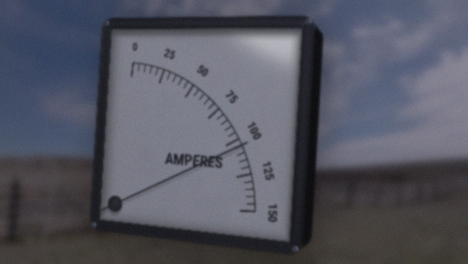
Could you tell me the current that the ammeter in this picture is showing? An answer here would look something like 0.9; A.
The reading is 105; A
